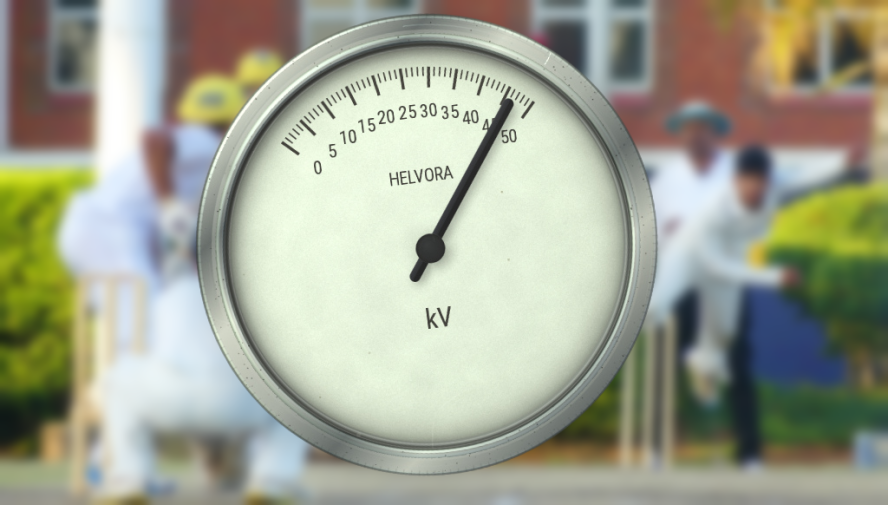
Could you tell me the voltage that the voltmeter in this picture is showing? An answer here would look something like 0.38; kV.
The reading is 46; kV
